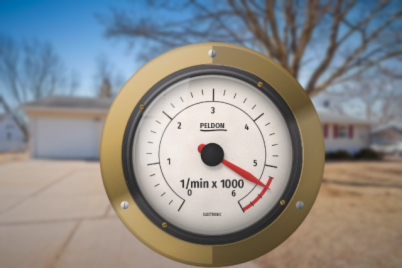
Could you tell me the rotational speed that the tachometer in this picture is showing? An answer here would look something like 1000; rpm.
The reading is 5400; rpm
